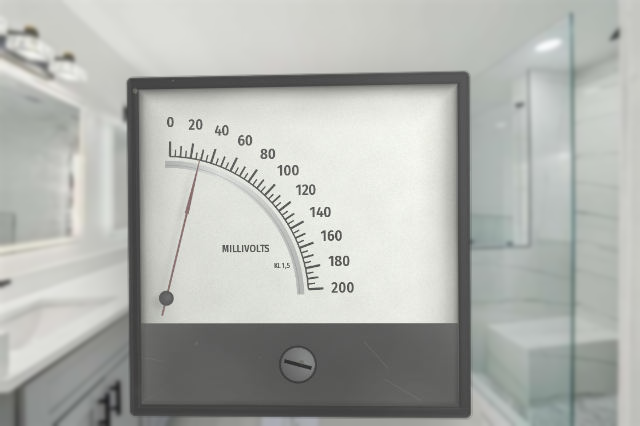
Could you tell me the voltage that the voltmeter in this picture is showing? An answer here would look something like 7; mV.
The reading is 30; mV
